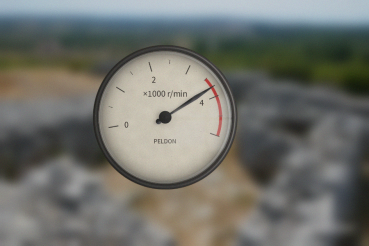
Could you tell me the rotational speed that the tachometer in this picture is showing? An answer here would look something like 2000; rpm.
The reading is 3750; rpm
